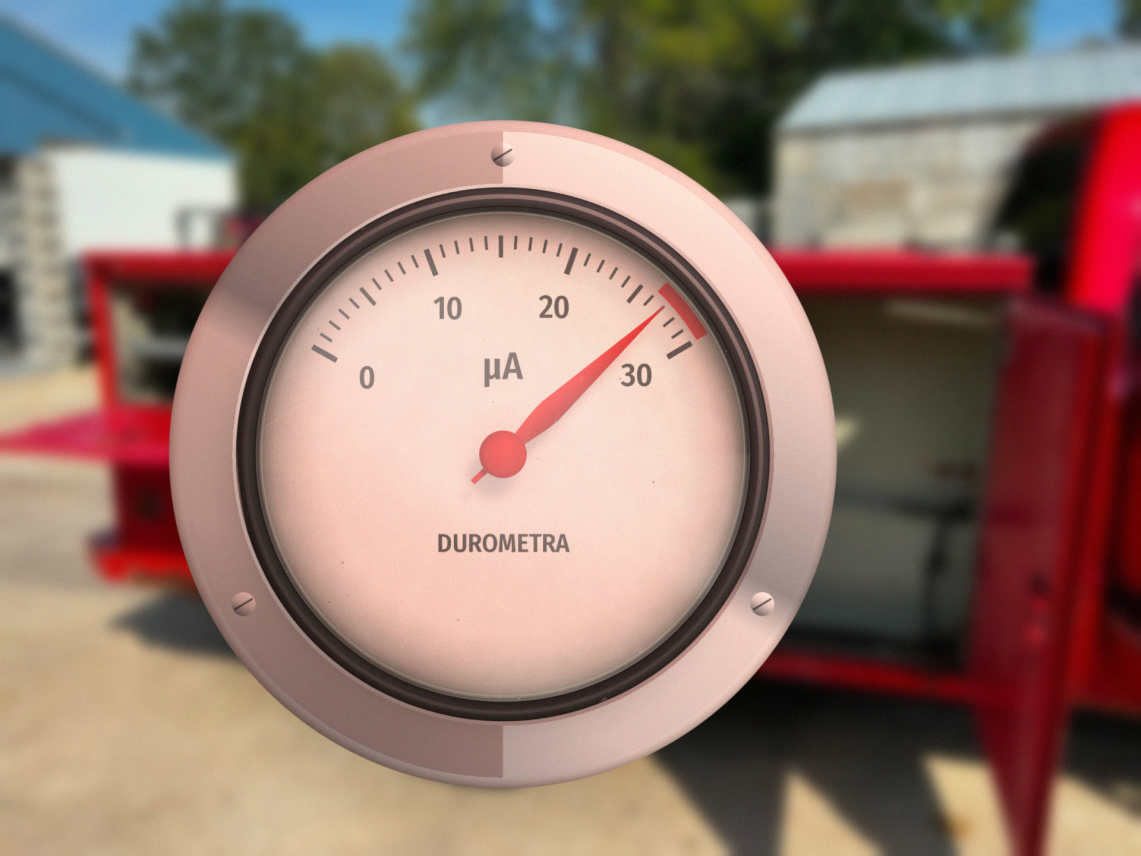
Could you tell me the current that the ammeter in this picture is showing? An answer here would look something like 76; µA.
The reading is 27; µA
